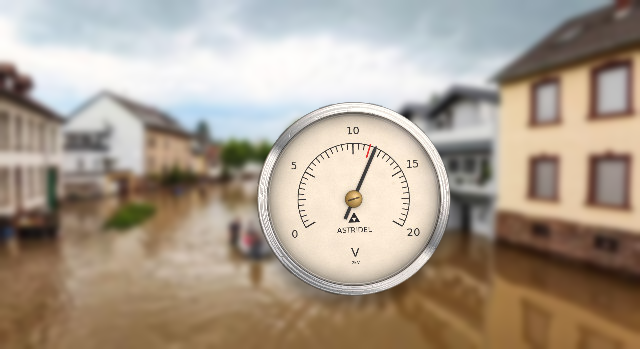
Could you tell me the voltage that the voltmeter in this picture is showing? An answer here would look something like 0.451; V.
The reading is 12; V
